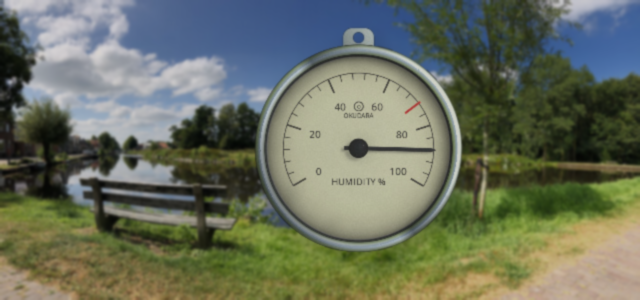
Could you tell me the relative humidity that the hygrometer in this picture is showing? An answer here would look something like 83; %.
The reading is 88; %
